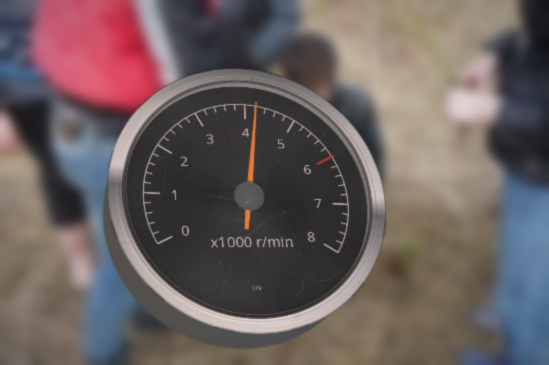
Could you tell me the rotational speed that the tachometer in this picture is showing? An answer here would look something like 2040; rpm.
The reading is 4200; rpm
